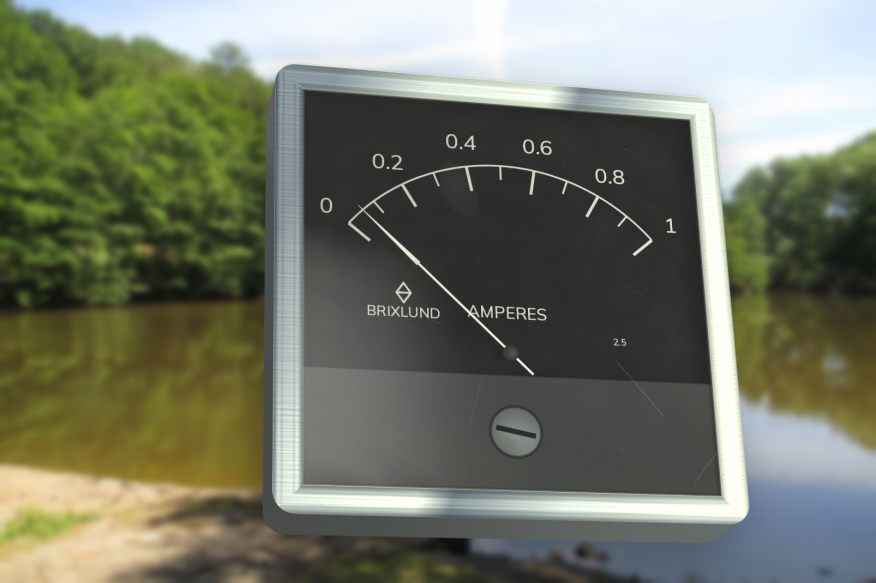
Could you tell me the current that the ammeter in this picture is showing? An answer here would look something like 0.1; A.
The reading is 0.05; A
